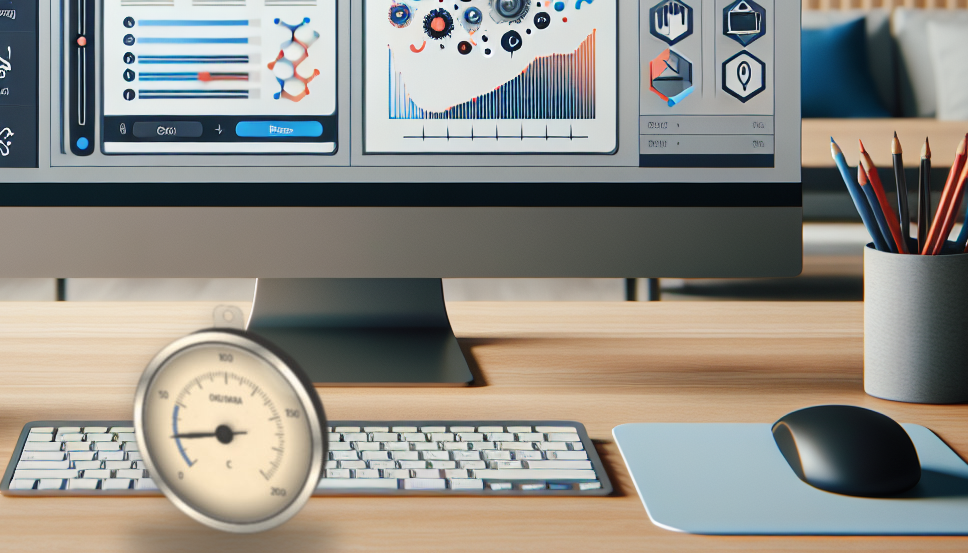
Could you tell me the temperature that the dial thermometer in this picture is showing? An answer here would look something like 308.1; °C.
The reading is 25; °C
